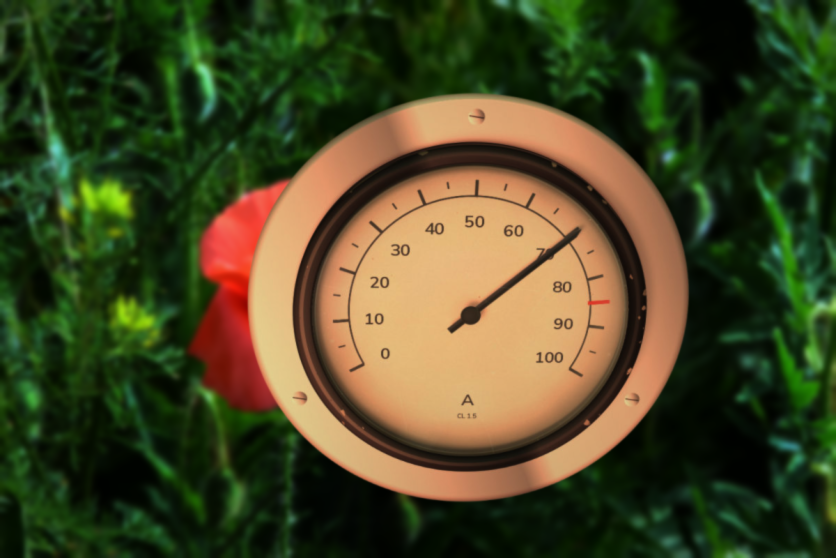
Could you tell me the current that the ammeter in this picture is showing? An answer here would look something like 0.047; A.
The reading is 70; A
